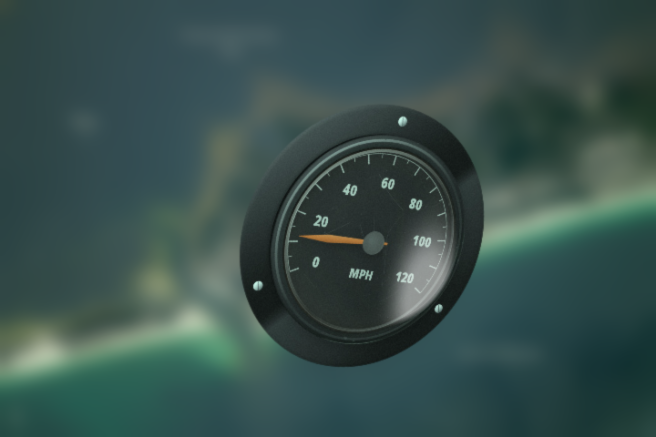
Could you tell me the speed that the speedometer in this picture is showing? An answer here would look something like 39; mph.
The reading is 12.5; mph
